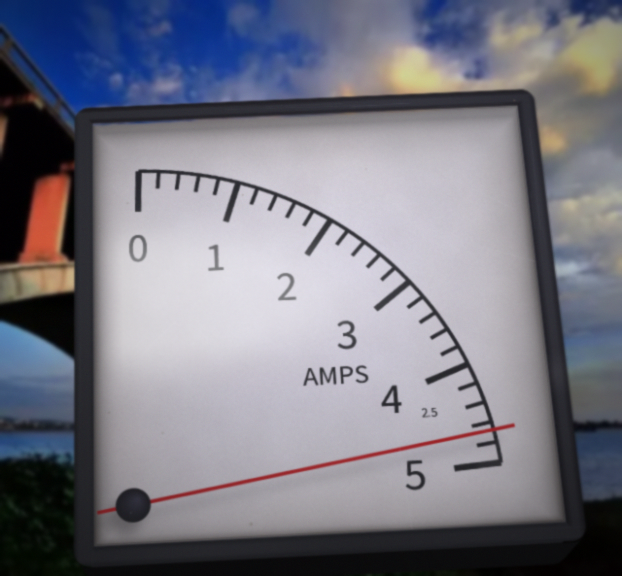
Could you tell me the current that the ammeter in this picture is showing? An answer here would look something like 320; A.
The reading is 4.7; A
